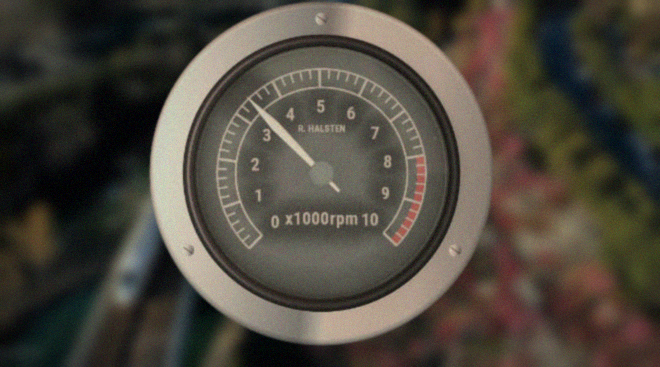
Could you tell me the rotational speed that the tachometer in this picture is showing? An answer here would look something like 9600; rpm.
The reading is 3400; rpm
